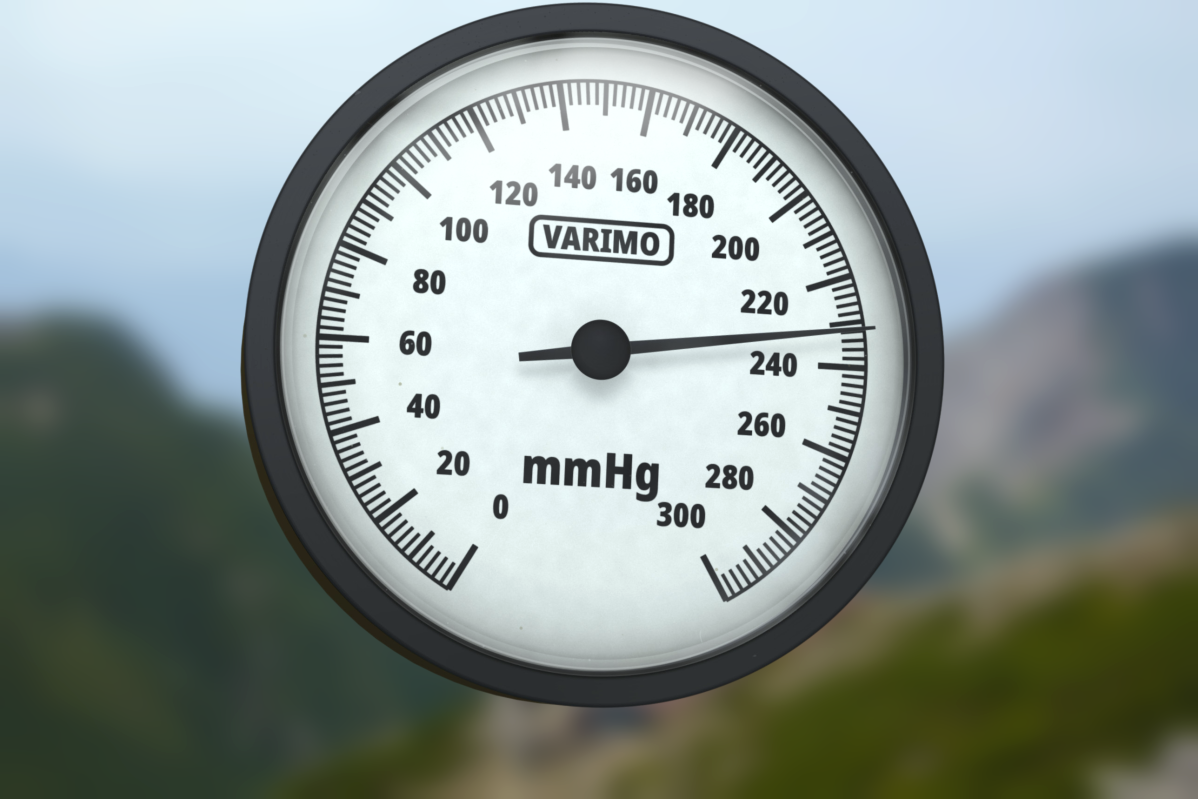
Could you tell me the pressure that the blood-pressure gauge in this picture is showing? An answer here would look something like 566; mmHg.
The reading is 232; mmHg
